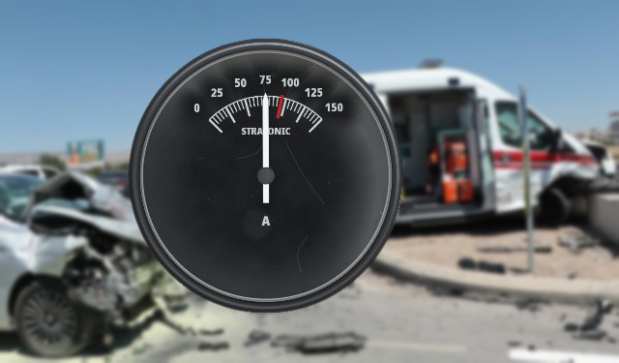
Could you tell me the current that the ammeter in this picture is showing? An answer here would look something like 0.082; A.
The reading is 75; A
